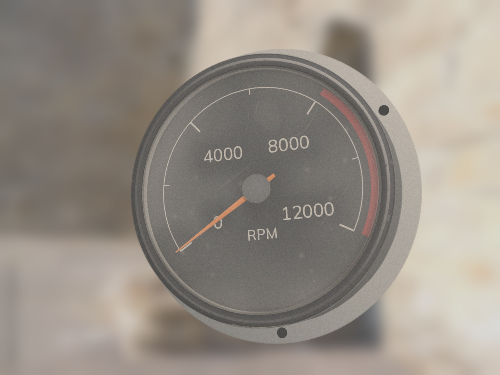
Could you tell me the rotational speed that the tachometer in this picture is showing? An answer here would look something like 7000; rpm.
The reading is 0; rpm
